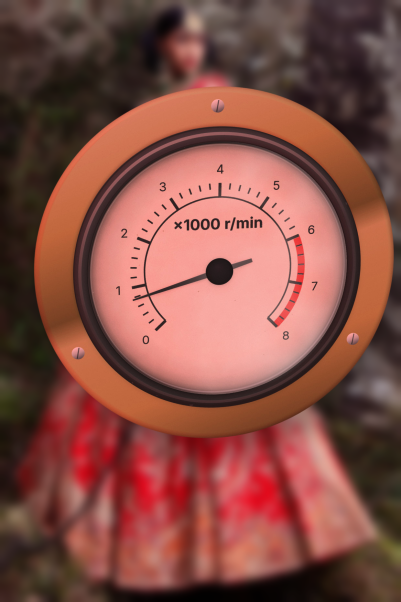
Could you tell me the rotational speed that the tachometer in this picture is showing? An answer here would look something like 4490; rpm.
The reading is 800; rpm
